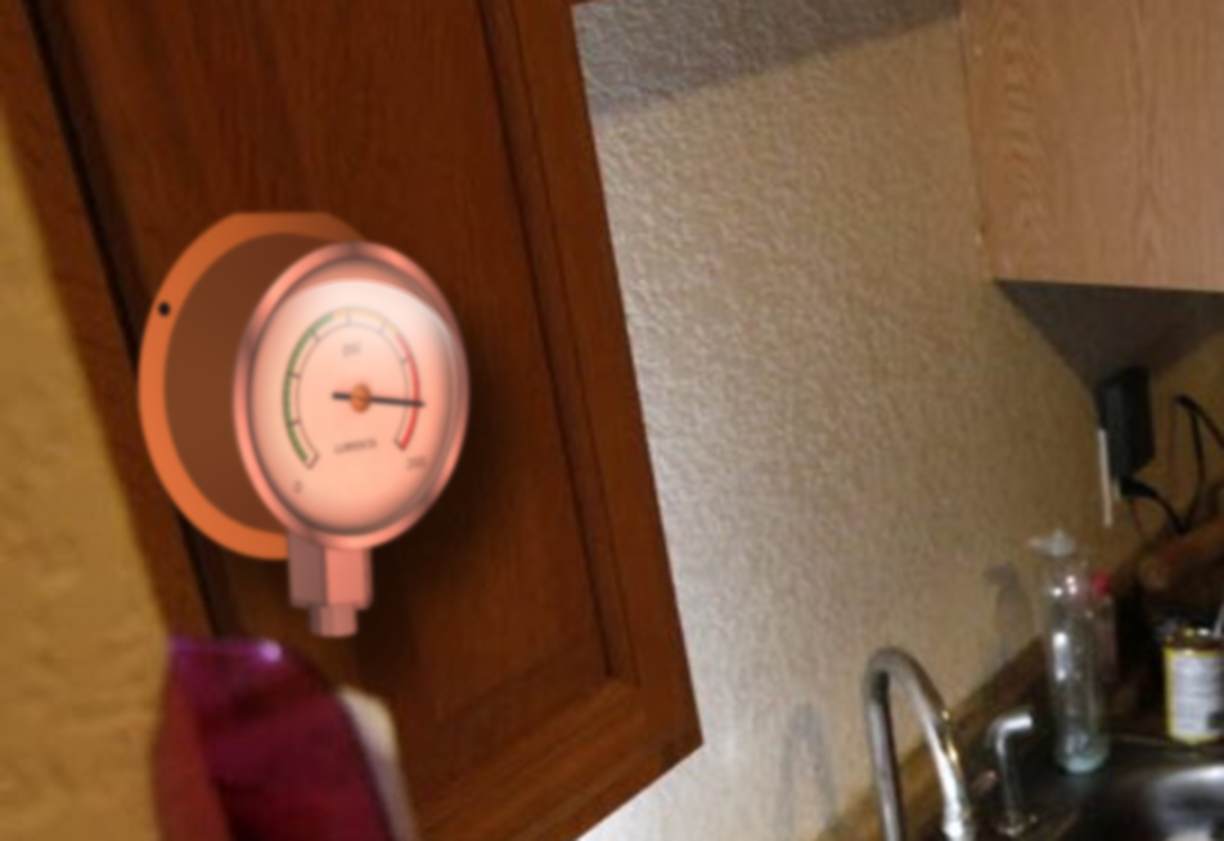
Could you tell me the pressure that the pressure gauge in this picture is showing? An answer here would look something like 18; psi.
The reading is 175; psi
